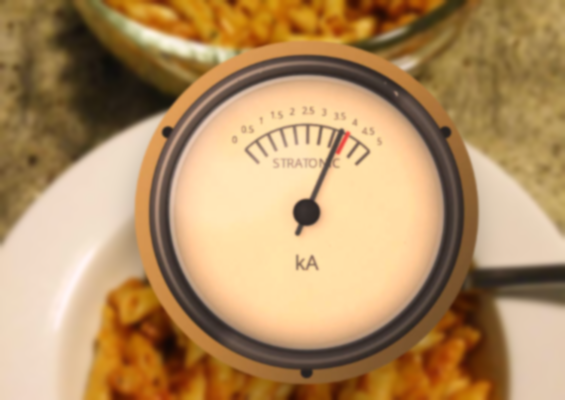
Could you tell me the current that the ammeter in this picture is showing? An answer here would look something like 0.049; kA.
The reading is 3.75; kA
